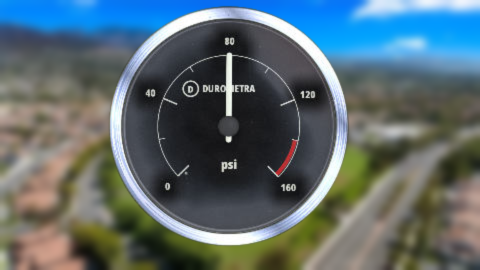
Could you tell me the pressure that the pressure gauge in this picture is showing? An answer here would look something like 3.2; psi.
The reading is 80; psi
